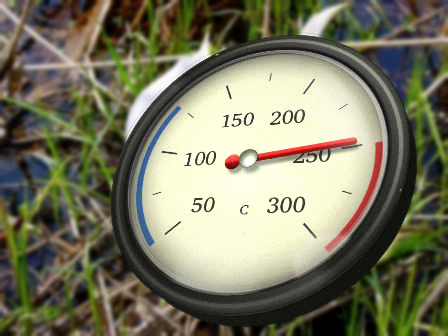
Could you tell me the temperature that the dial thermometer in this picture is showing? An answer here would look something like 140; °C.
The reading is 250; °C
